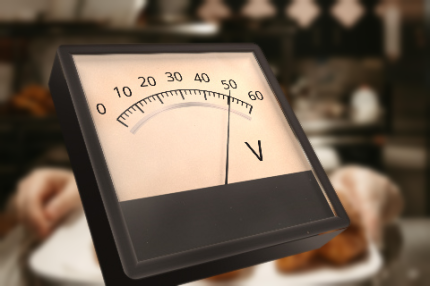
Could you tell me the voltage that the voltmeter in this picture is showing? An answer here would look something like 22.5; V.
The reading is 50; V
